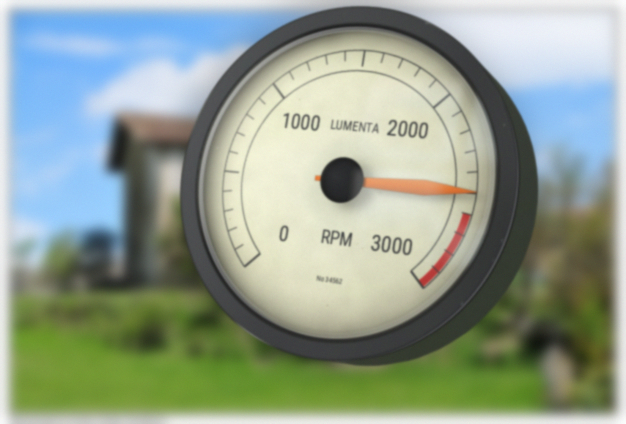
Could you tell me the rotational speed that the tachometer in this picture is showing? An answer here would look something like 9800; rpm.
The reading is 2500; rpm
